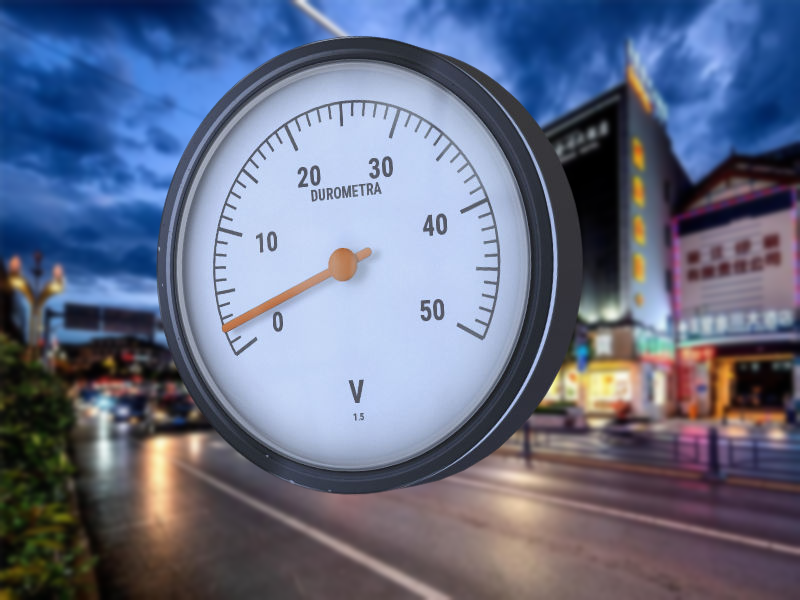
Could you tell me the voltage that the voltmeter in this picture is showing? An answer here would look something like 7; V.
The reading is 2; V
